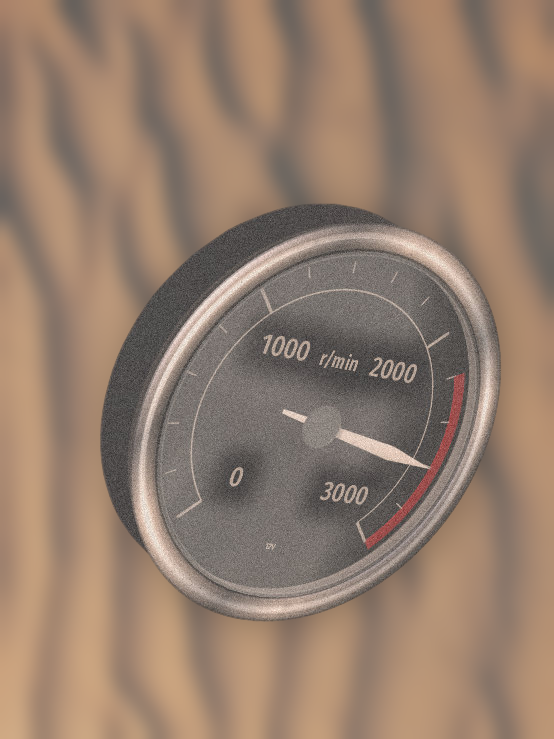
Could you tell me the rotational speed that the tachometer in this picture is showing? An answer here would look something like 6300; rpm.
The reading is 2600; rpm
